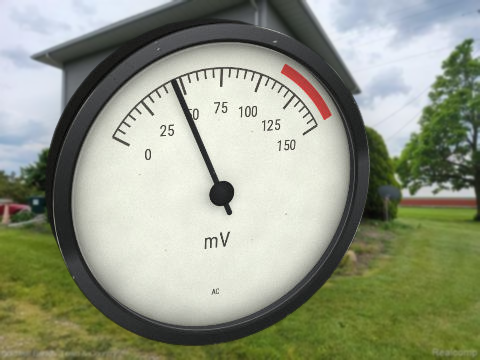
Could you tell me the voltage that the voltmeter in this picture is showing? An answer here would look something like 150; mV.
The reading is 45; mV
